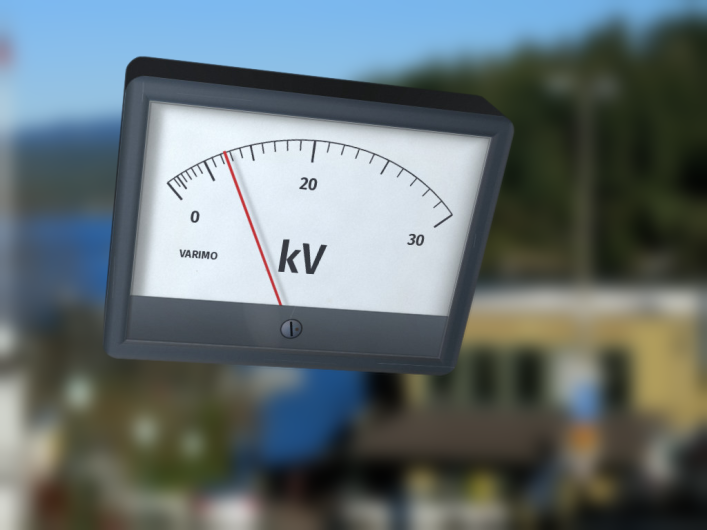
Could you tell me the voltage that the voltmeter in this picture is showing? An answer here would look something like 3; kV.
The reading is 12.5; kV
